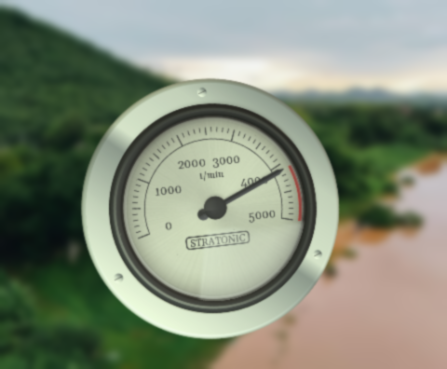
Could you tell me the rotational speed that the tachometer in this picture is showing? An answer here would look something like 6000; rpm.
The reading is 4100; rpm
